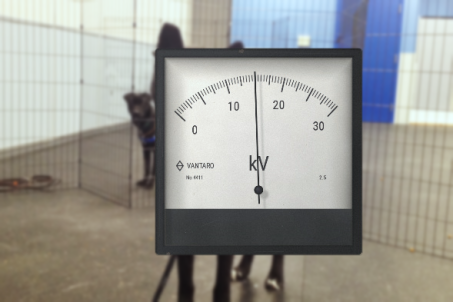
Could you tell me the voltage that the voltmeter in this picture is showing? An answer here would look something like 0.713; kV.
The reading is 15; kV
